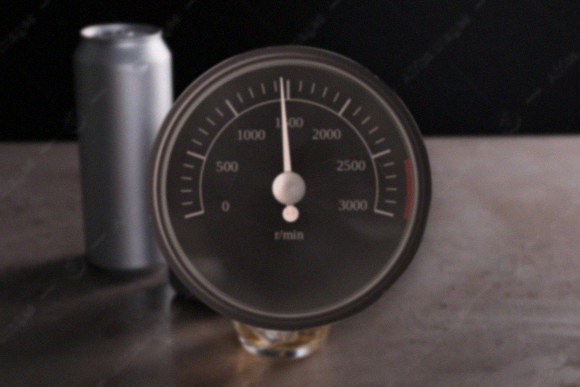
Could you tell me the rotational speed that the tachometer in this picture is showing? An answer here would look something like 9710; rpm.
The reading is 1450; rpm
